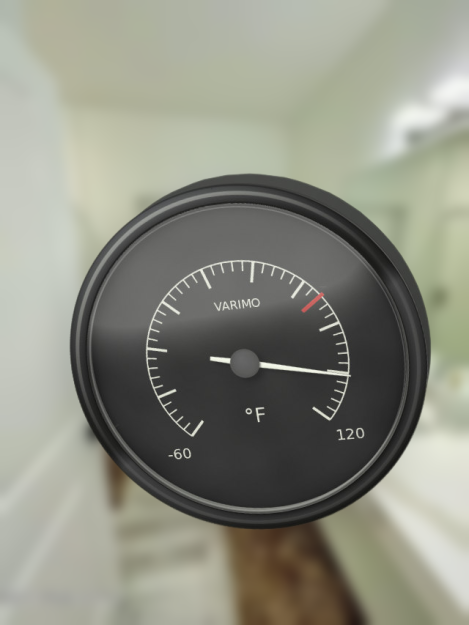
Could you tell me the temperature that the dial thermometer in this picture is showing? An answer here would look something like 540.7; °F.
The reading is 100; °F
